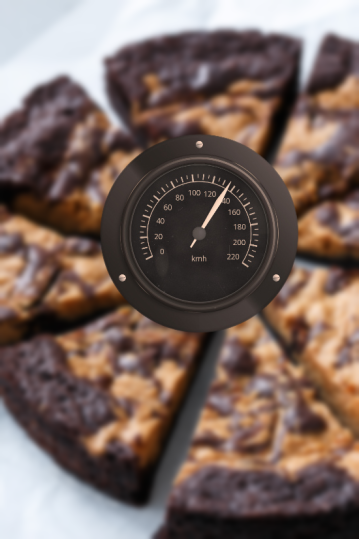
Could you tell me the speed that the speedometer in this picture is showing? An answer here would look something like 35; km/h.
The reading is 135; km/h
